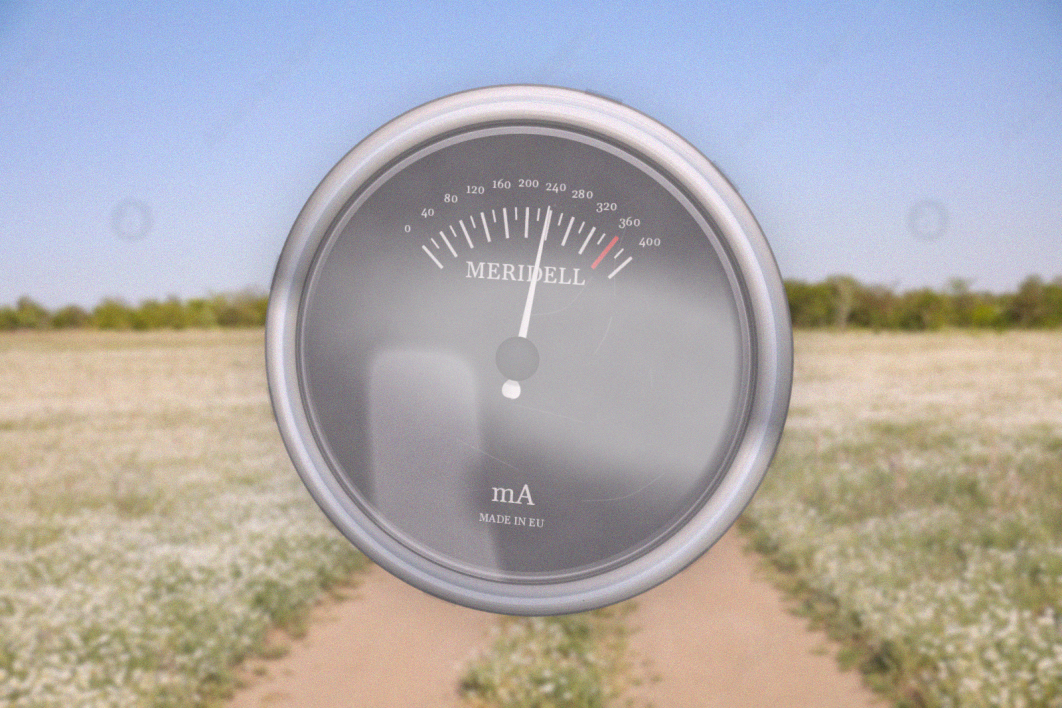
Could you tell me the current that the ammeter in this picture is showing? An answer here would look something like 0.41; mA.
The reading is 240; mA
